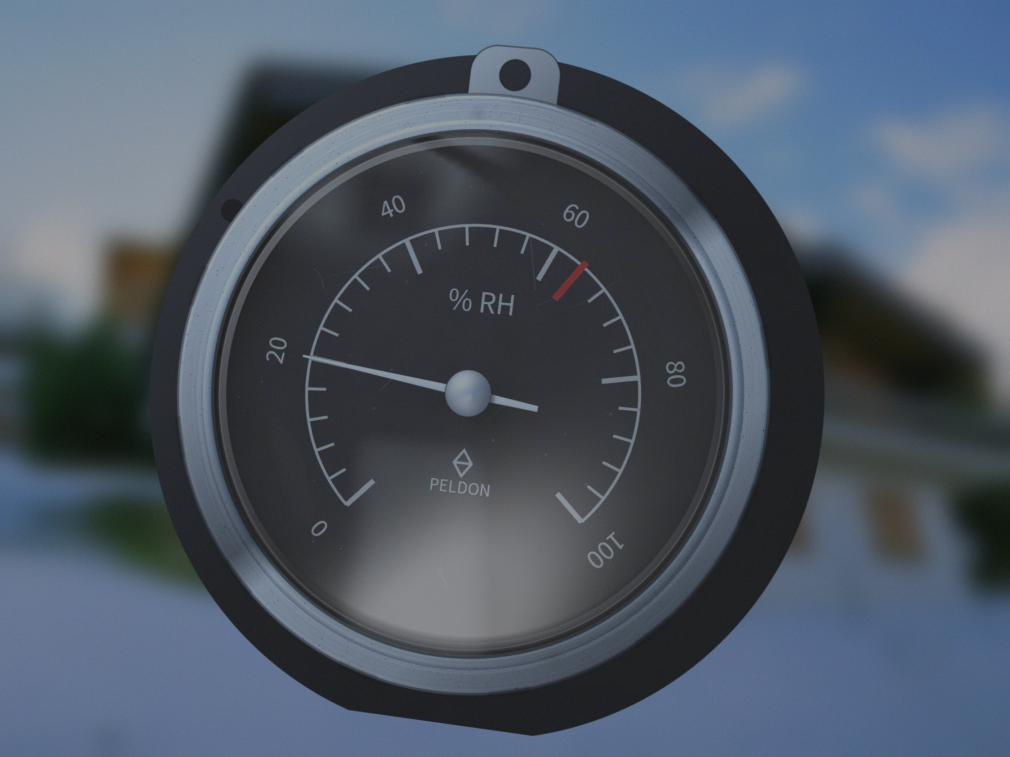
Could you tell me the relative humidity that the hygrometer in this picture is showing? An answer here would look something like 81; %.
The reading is 20; %
